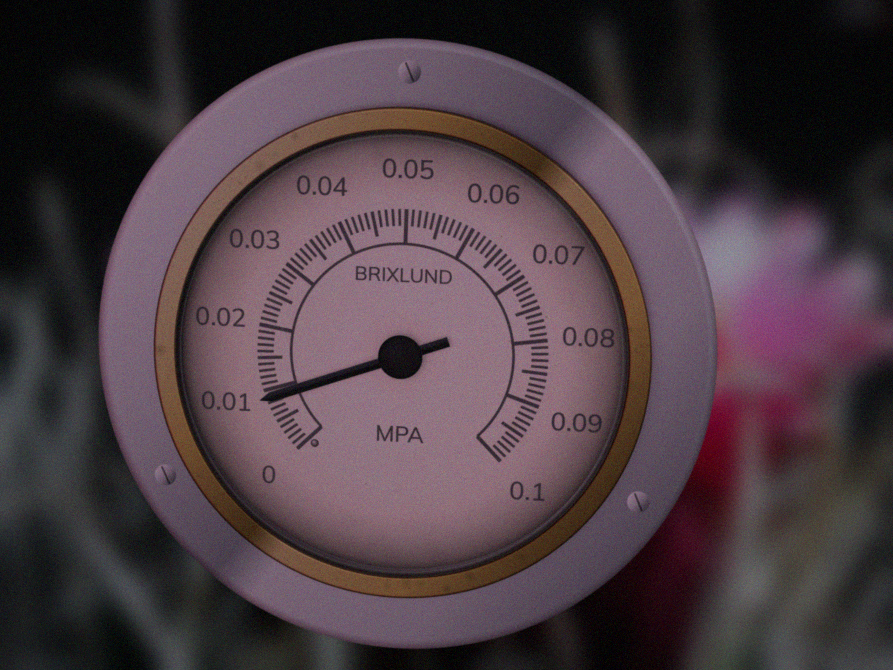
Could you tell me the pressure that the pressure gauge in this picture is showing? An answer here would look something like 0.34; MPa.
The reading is 0.009; MPa
